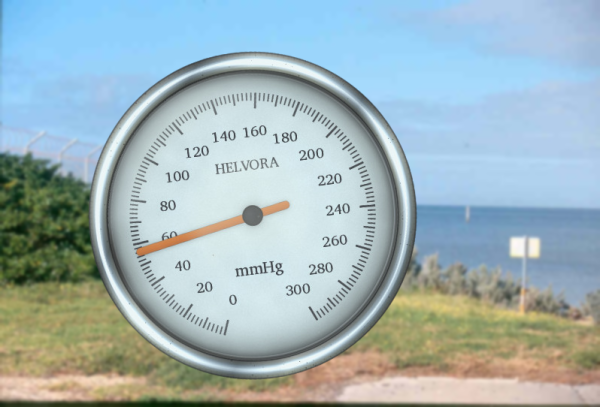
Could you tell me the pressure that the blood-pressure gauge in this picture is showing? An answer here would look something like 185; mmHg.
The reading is 56; mmHg
